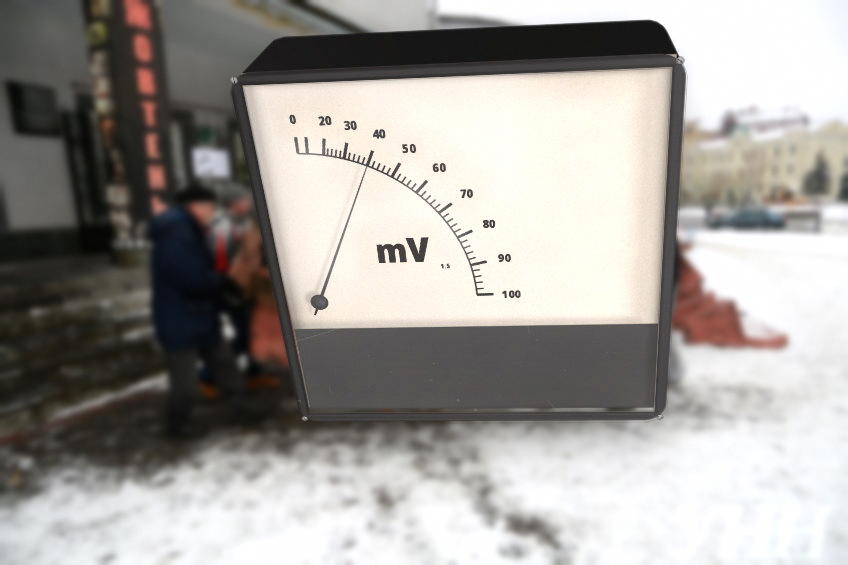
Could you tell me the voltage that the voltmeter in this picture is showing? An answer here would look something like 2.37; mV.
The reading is 40; mV
